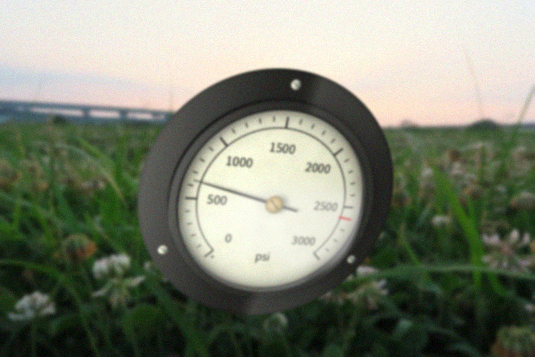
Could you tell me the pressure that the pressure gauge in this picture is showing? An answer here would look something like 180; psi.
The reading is 650; psi
